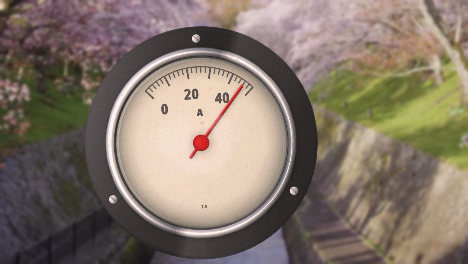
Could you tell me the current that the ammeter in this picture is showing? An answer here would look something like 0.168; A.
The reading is 46; A
